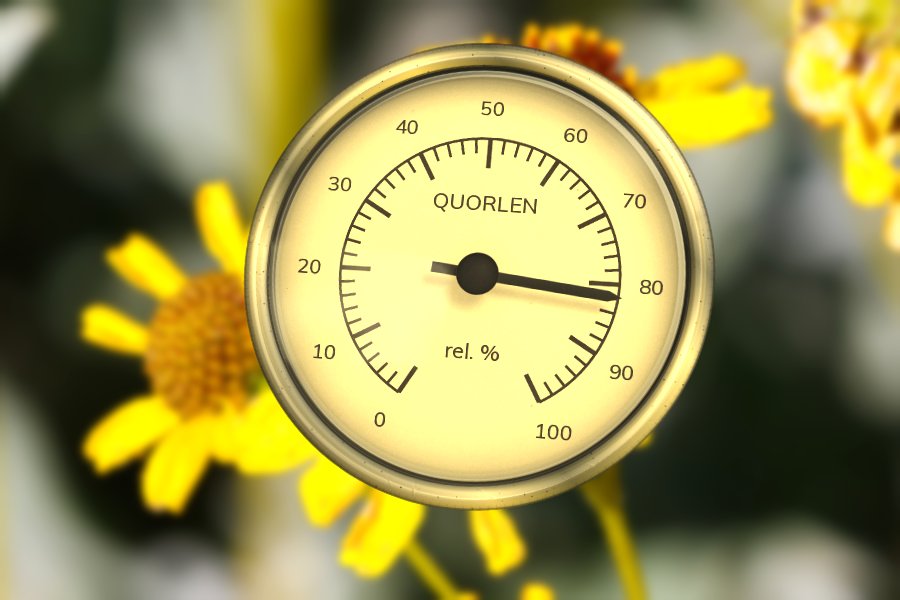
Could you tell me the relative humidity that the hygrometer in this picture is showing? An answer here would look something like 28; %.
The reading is 82; %
